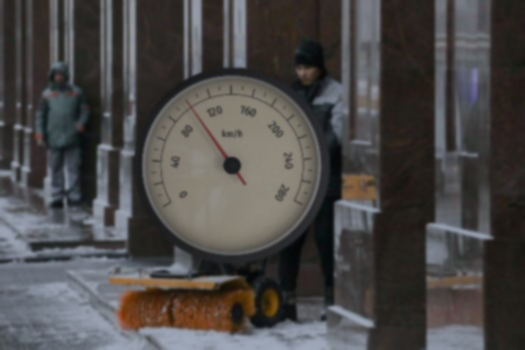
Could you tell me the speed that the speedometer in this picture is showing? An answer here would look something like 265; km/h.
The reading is 100; km/h
